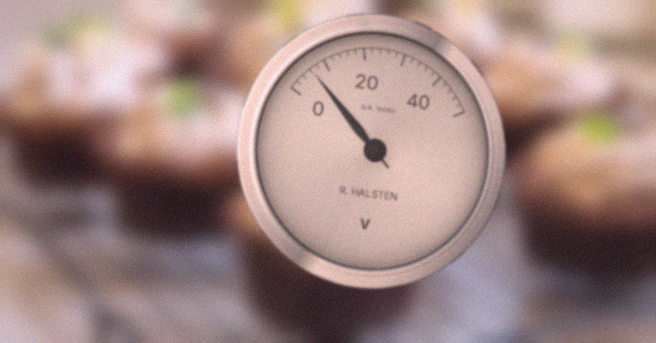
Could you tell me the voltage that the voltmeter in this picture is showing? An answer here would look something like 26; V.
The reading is 6; V
